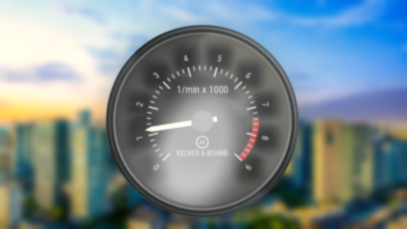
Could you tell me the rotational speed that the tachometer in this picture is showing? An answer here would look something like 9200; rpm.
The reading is 1200; rpm
